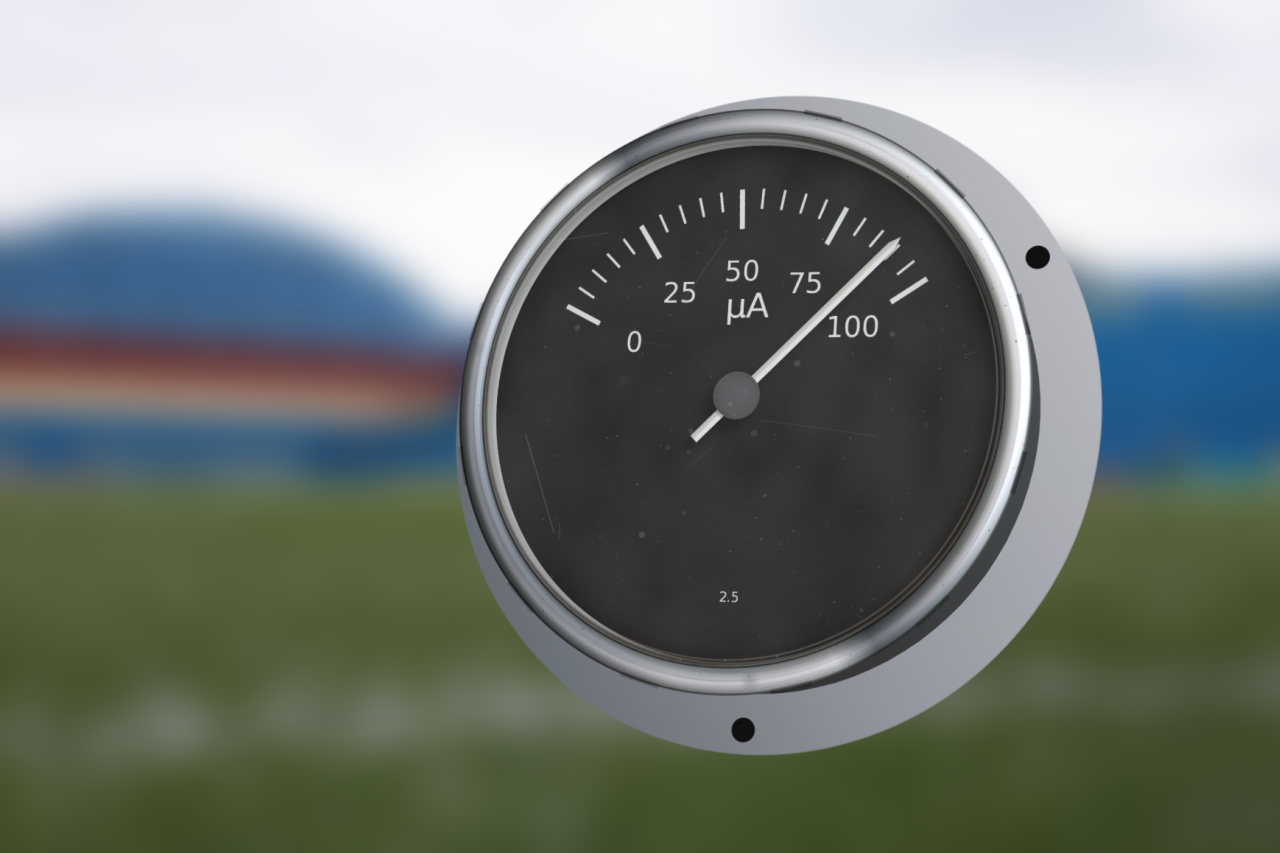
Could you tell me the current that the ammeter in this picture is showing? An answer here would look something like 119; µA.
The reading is 90; µA
